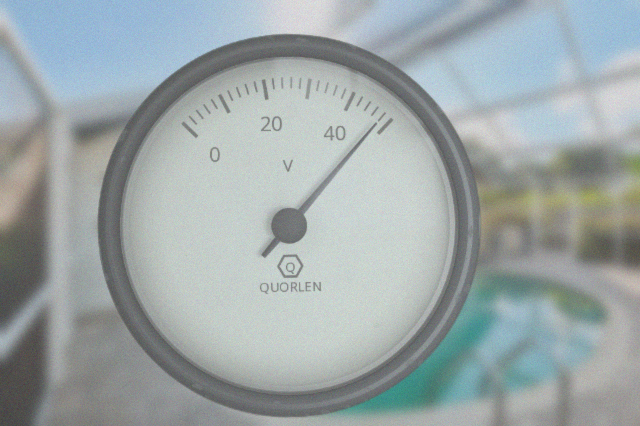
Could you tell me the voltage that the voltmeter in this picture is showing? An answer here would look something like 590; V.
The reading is 48; V
